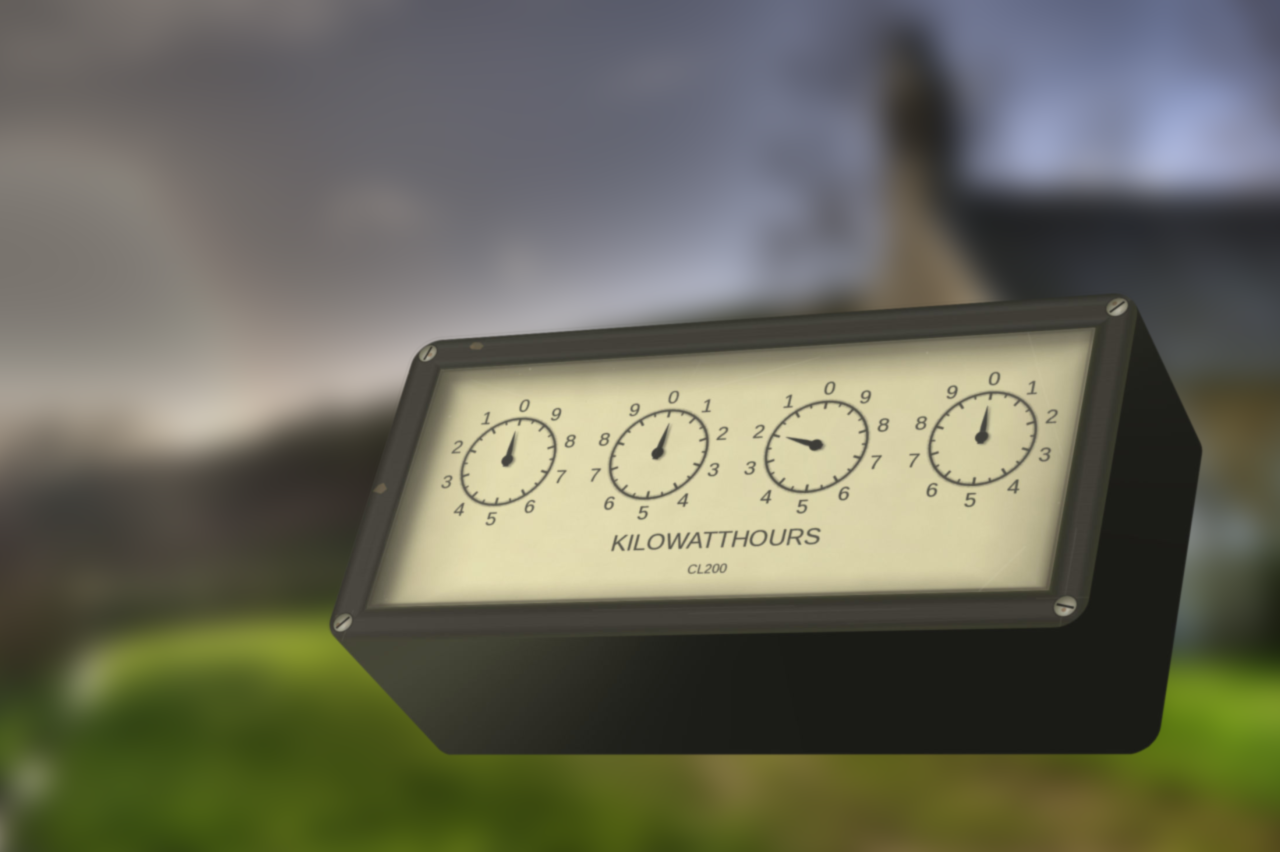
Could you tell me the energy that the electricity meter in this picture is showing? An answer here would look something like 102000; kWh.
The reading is 20; kWh
